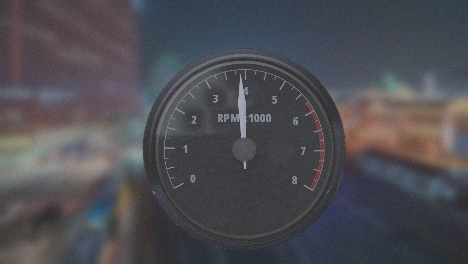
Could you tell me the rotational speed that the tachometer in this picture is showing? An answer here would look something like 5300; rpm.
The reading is 3875; rpm
